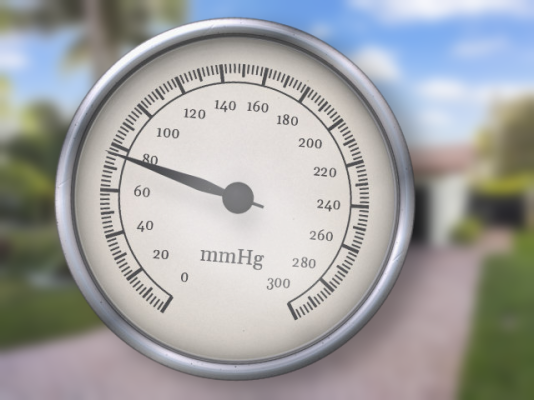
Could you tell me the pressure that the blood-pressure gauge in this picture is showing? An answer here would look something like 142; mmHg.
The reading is 76; mmHg
